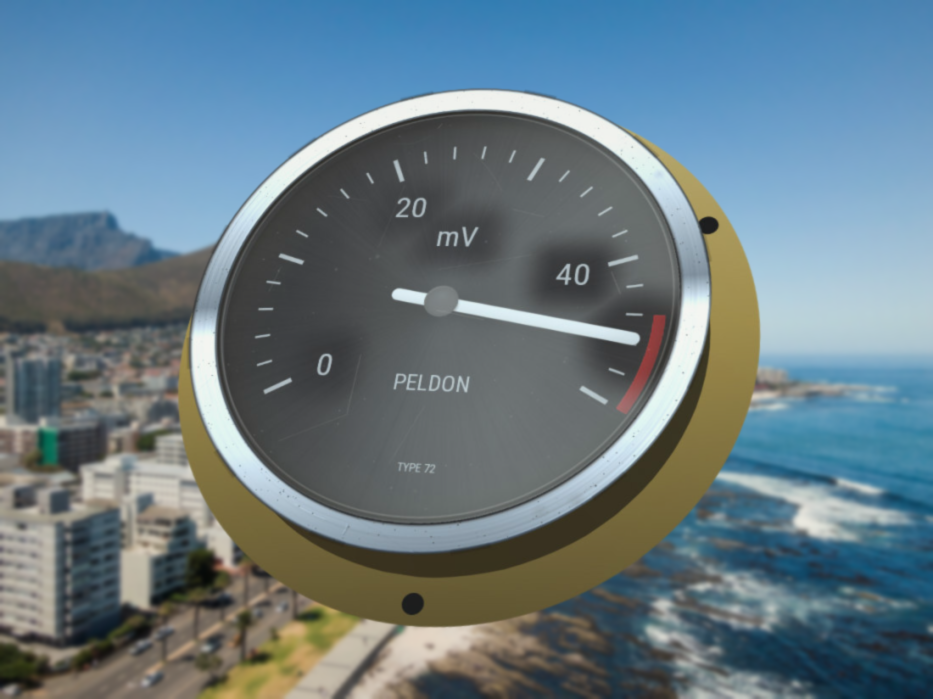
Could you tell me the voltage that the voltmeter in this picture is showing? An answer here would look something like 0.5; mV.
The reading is 46; mV
